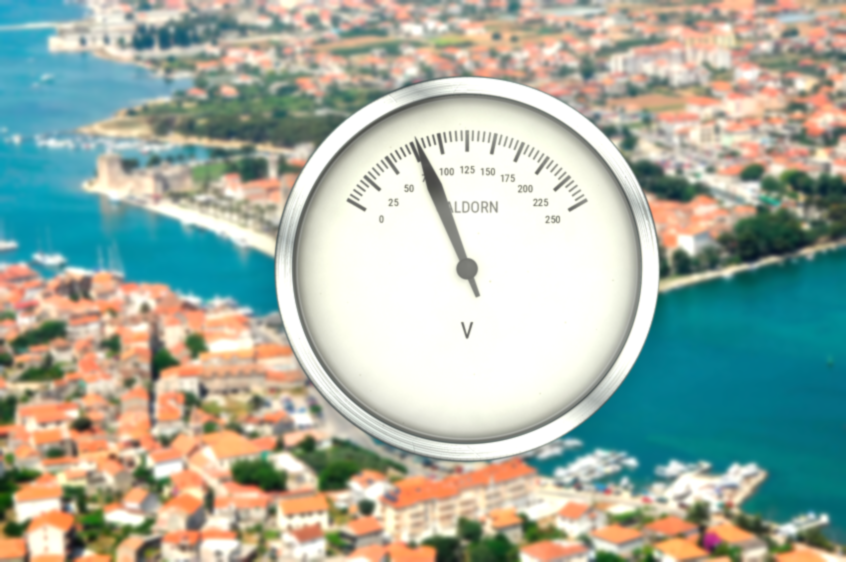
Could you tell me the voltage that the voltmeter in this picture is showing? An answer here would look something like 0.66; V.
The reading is 80; V
